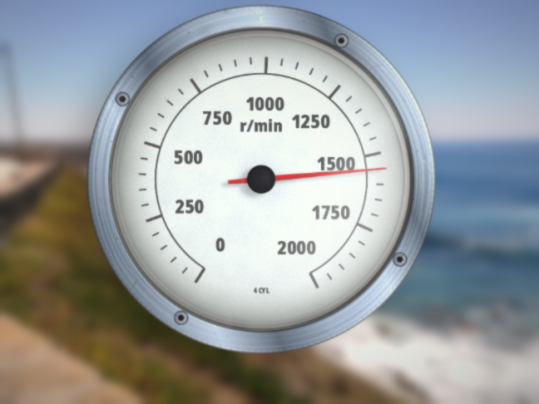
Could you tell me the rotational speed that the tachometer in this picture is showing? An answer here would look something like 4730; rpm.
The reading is 1550; rpm
